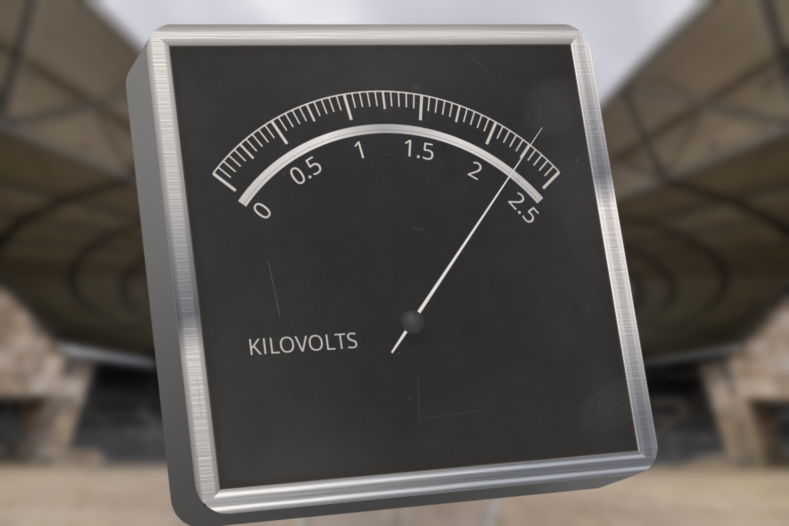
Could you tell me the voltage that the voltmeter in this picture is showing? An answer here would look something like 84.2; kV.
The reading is 2.25; kV
